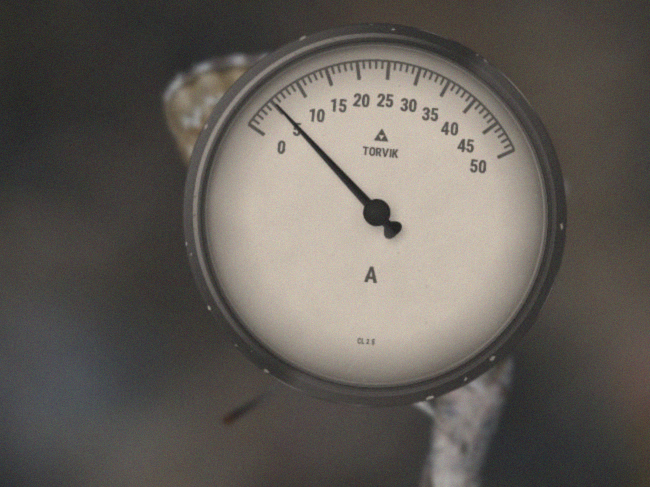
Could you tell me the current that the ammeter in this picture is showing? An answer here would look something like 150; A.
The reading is 5; A
